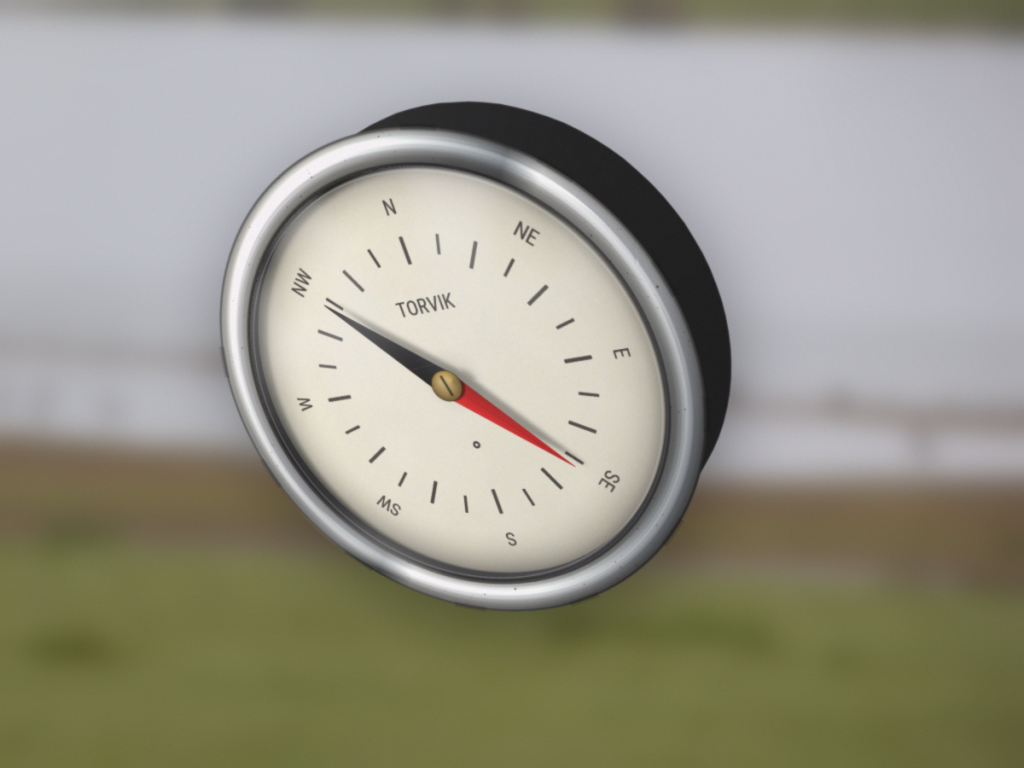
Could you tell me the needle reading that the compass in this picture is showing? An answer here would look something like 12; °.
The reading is 135; °
